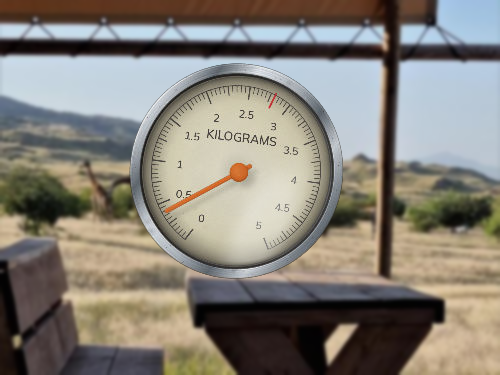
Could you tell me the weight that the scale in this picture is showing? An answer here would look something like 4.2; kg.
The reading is 0.4; kg
